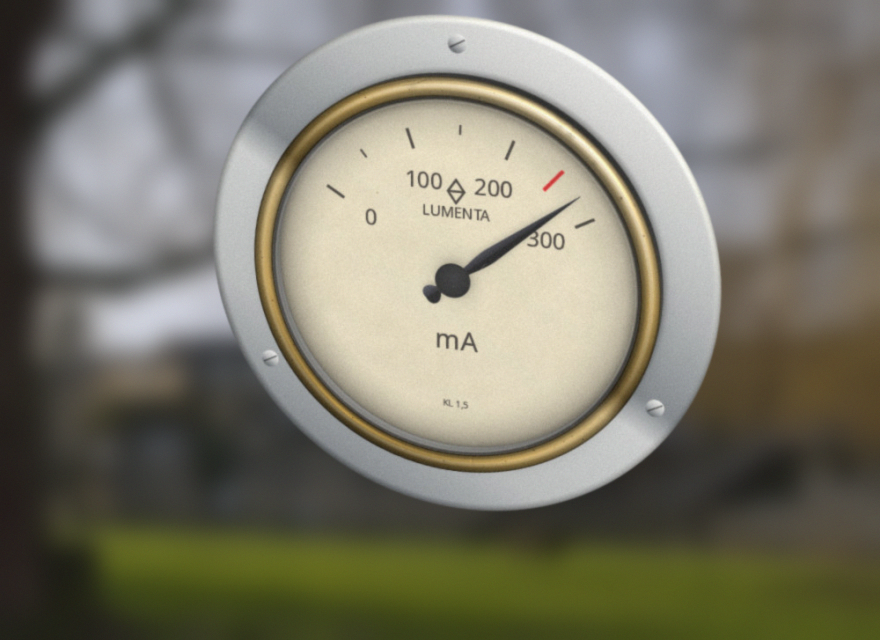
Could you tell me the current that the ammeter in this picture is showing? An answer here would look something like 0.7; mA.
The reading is 275; mA
